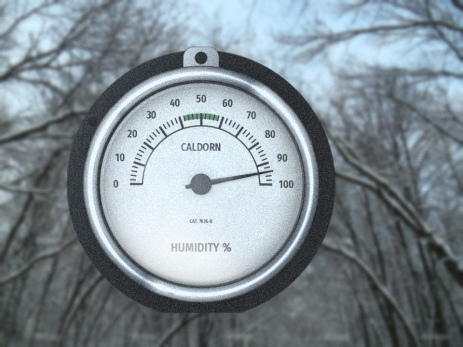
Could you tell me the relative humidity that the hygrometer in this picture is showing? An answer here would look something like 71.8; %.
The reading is 94; %
